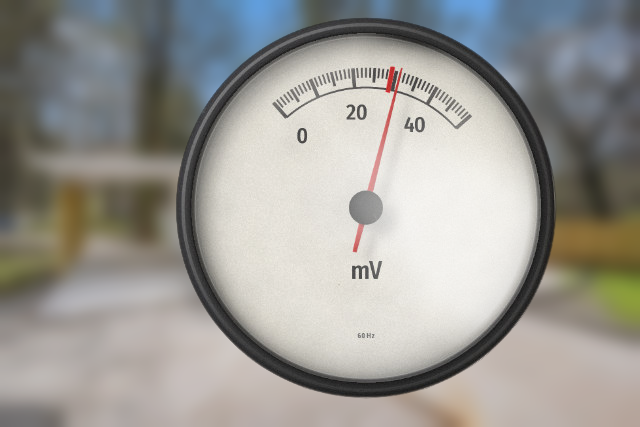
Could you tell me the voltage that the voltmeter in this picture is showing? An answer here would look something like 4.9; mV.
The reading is 31; mV
